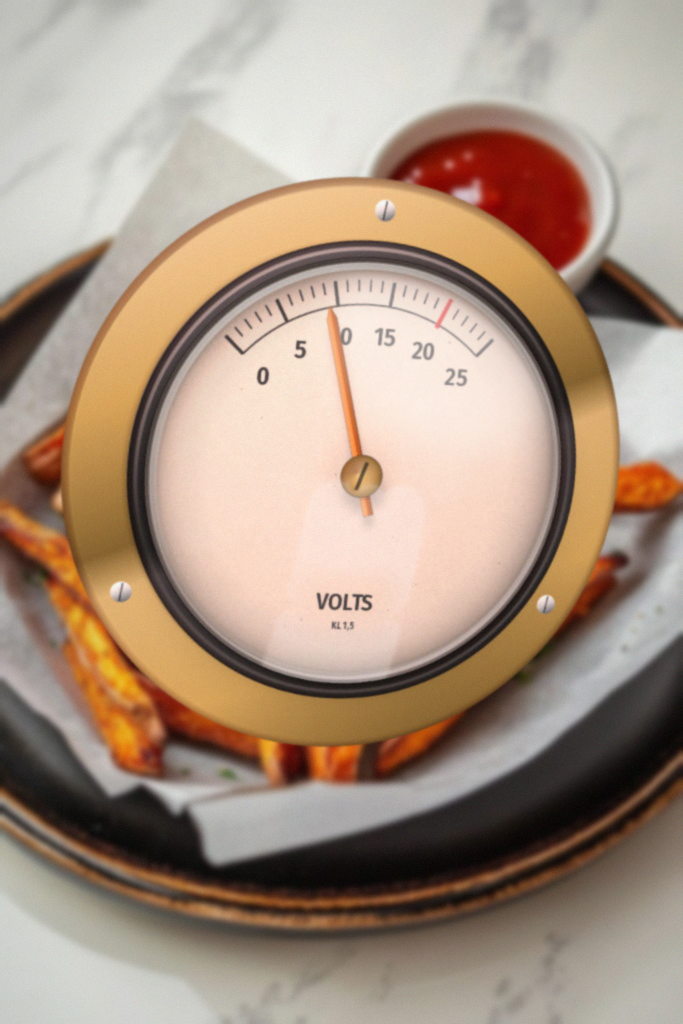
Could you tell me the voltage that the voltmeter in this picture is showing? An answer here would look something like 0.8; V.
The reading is 9; V
